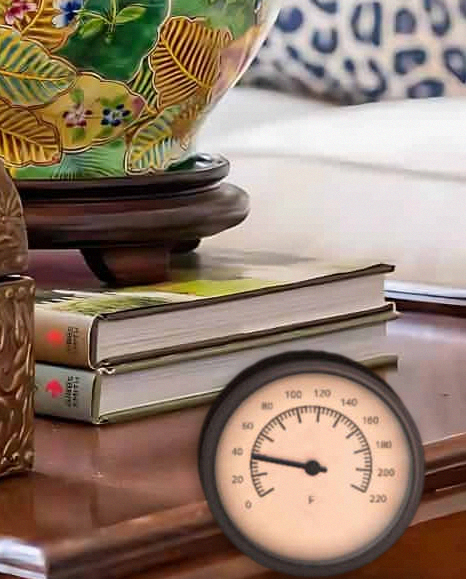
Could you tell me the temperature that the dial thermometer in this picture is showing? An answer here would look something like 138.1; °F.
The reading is 40; °F
